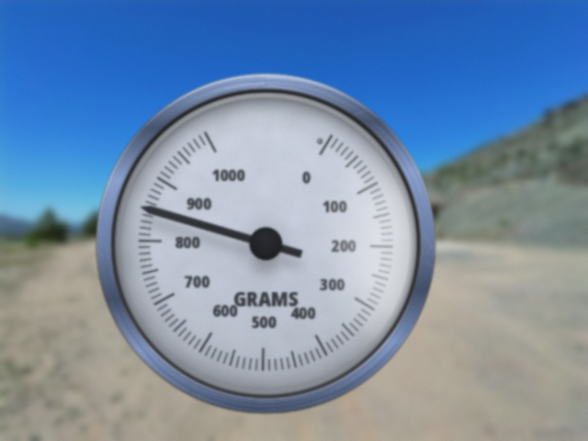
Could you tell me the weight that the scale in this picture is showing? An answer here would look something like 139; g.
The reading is 850; g
